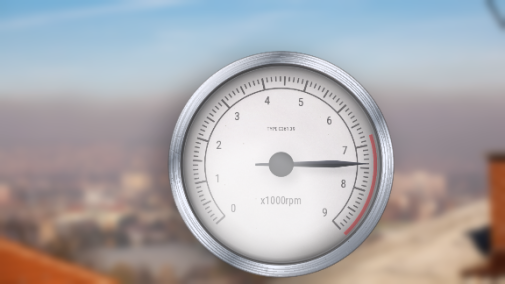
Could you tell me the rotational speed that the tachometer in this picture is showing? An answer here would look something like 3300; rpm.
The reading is 7400; rpm
